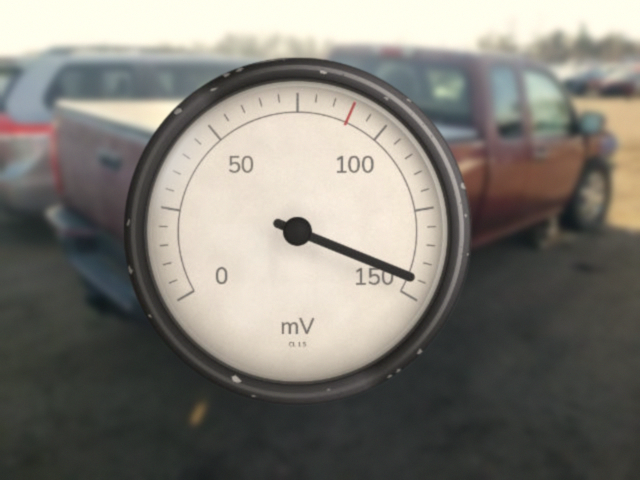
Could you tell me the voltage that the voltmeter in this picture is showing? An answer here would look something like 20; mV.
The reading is 145; mV
